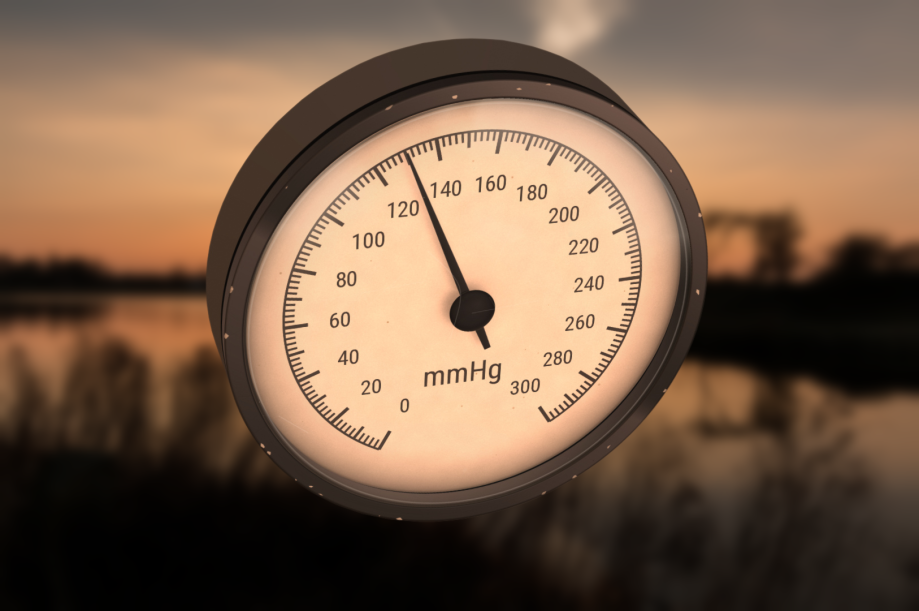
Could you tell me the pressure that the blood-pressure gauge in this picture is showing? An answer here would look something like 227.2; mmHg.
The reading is 130; mmHg
